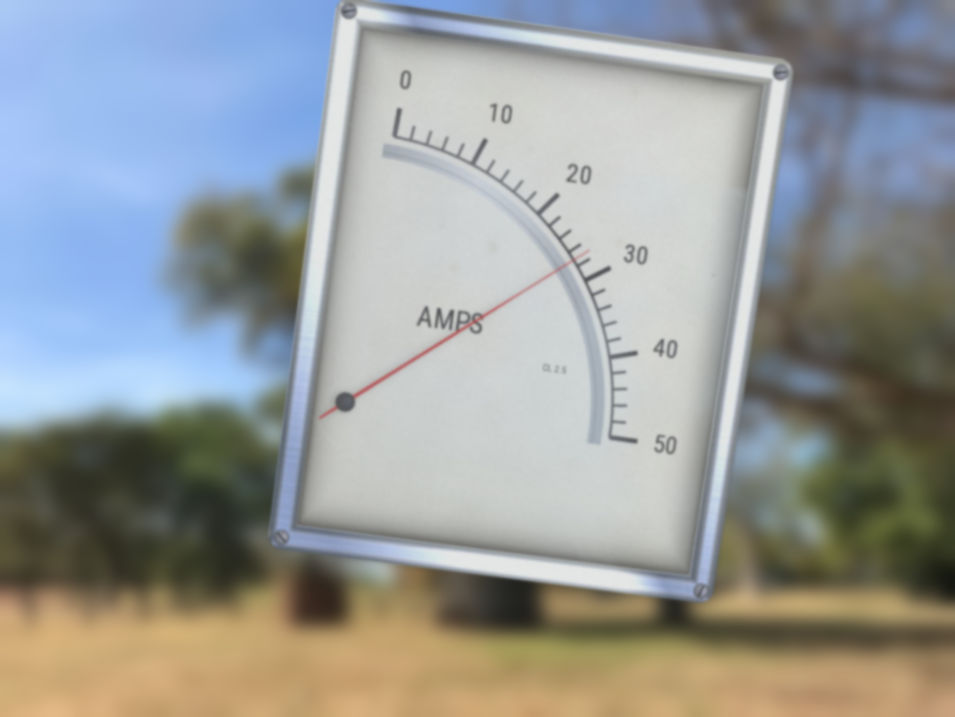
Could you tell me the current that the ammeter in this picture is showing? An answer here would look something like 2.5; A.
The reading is 27; A
